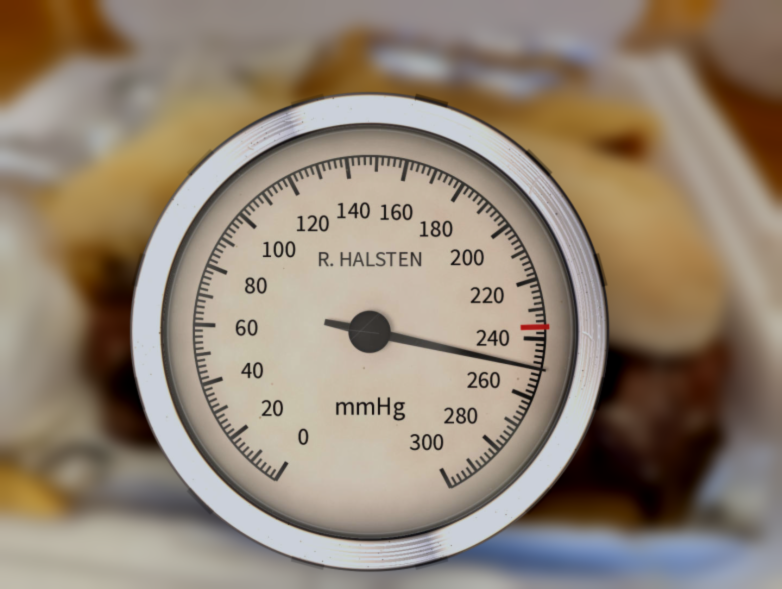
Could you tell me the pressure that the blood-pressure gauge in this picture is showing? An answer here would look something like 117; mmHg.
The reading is 250; mmHg
